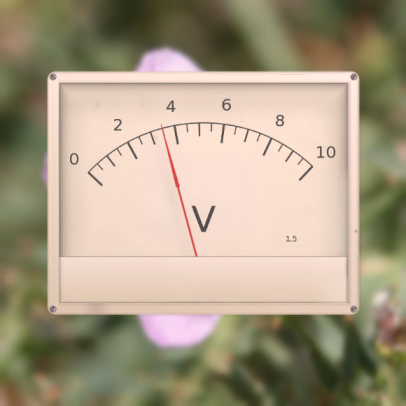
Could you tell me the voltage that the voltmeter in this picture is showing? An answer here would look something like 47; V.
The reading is 3.5; V
